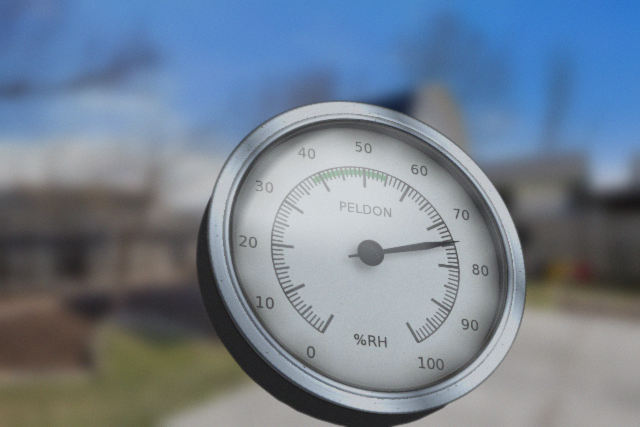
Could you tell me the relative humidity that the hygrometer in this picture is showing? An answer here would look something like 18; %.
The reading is 75; %
